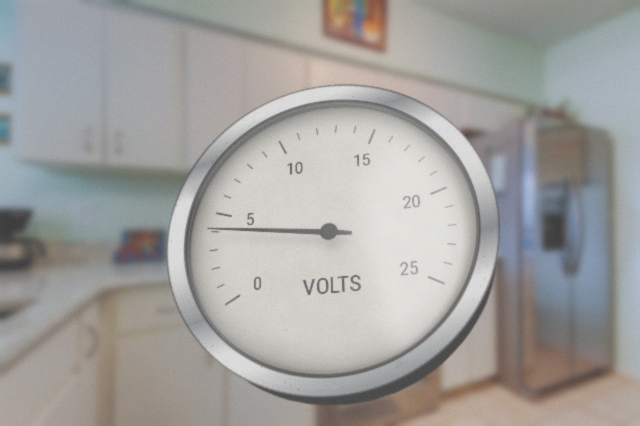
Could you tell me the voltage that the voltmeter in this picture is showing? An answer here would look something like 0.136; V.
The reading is 4; V
